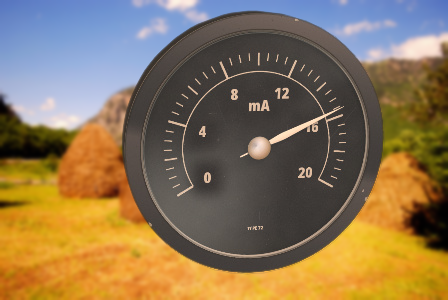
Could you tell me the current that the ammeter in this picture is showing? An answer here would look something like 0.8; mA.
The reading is 15.5; mA
